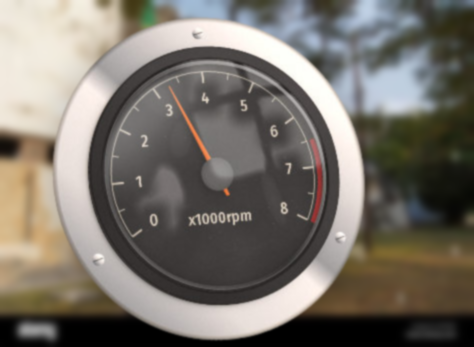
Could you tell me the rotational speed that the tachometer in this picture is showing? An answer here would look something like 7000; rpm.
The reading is 3250; rpm
